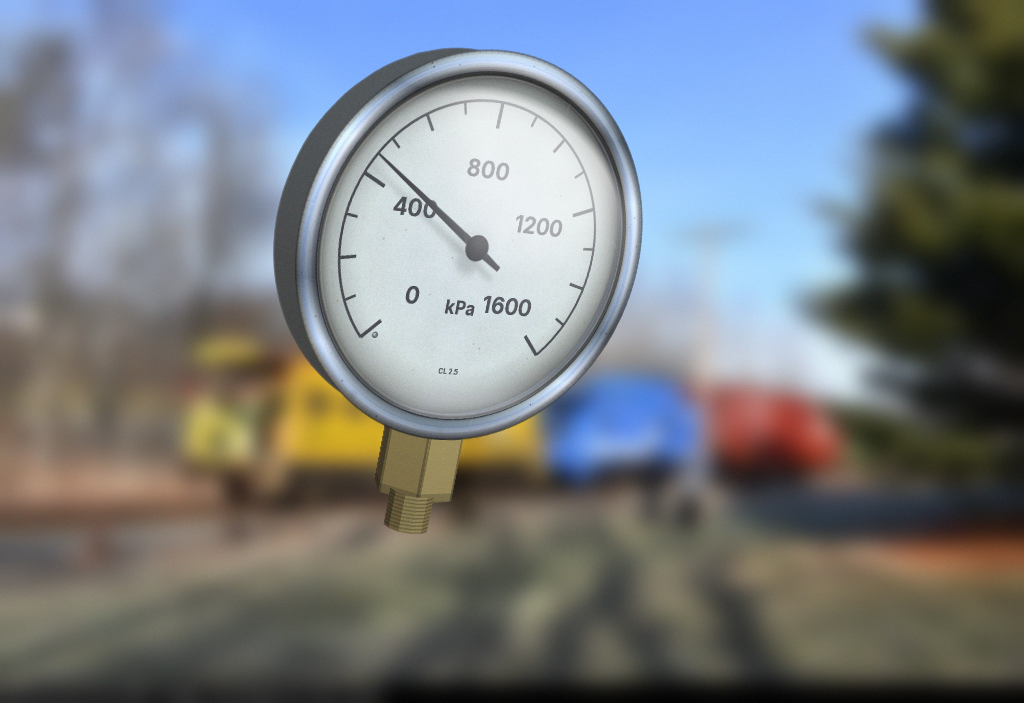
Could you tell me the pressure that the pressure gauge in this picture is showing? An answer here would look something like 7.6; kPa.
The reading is 450; kPa
